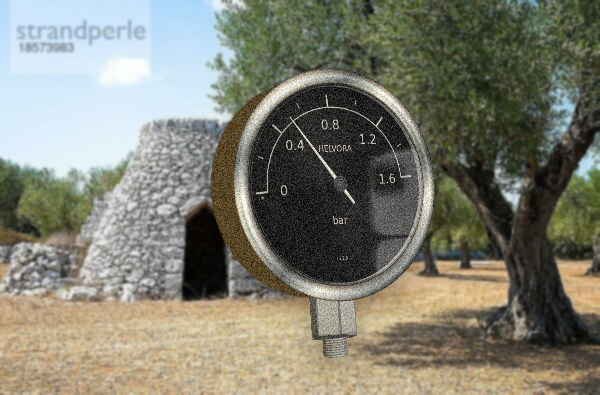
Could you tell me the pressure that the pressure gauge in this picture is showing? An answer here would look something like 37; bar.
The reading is 0.5; bar
